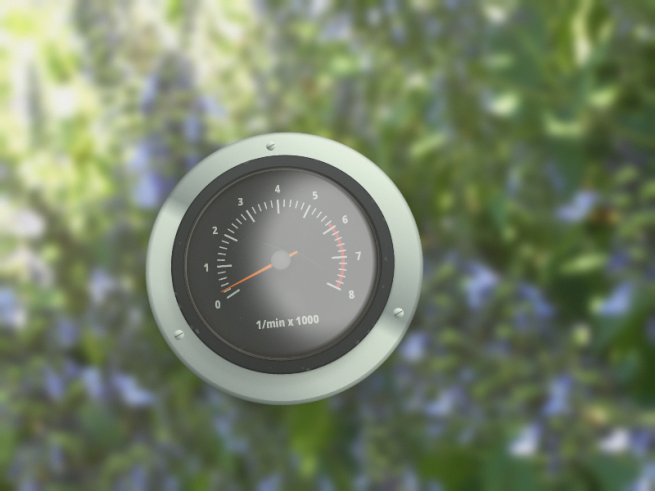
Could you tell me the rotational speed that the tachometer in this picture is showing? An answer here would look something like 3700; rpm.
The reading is 200; rpm
